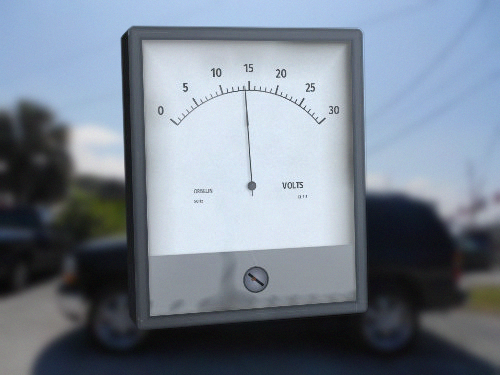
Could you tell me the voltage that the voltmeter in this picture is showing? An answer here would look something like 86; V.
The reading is 14; V
